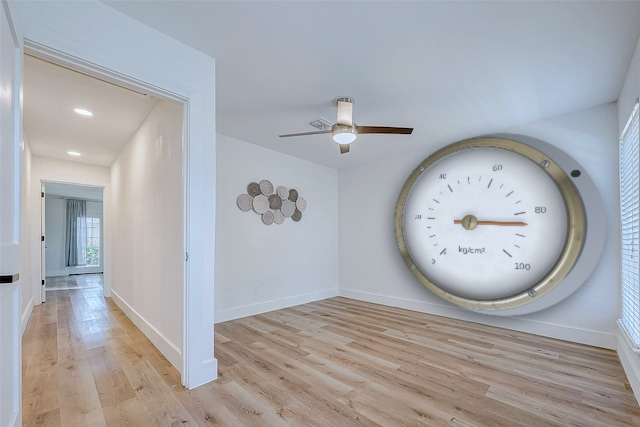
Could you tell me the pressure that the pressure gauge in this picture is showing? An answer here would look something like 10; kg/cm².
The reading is 85; kg/cm²
